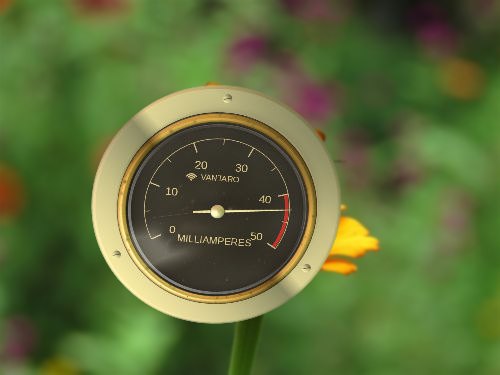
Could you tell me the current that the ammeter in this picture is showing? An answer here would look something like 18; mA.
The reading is 42.5; mA
